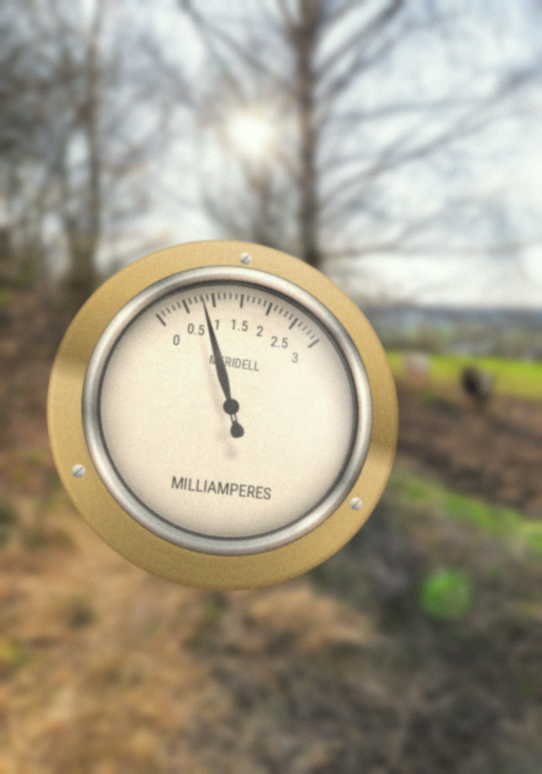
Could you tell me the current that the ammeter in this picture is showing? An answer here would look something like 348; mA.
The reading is 0.8; mA
